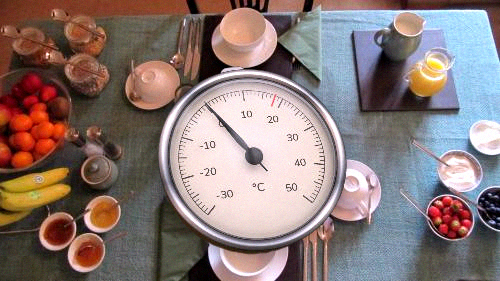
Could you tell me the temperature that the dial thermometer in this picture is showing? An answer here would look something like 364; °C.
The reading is 0; °C
